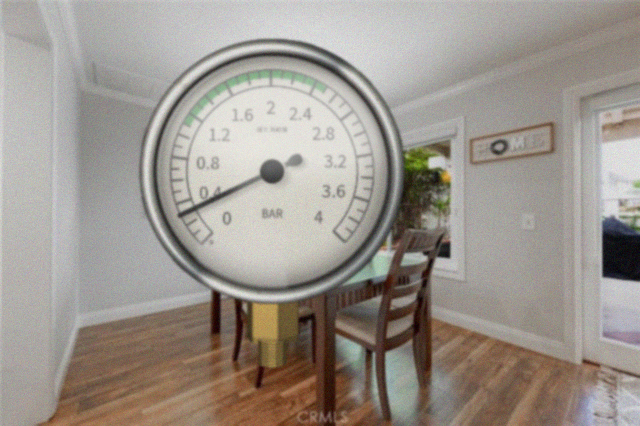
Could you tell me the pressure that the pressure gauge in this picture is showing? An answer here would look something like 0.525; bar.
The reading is 0.3; bar
